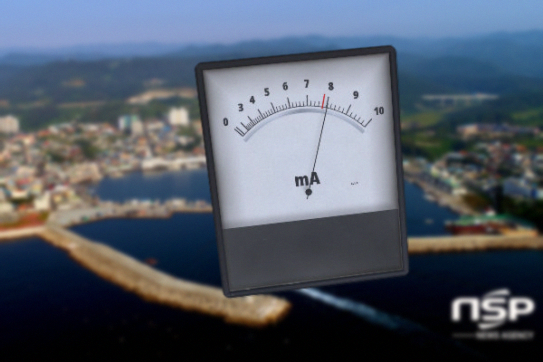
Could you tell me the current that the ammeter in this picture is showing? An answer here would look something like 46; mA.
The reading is 8; mA
